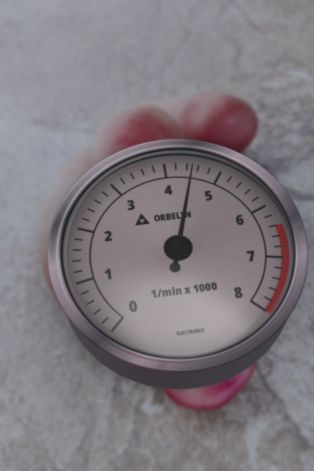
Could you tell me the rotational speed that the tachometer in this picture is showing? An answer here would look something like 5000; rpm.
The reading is 4500; rpm
